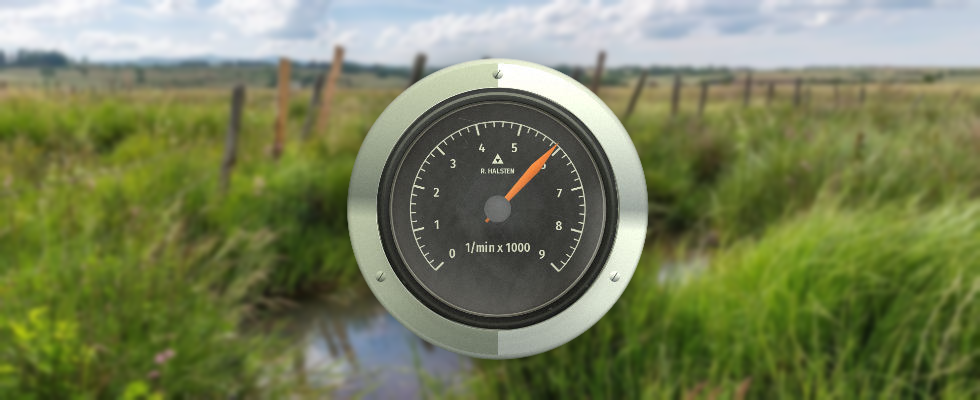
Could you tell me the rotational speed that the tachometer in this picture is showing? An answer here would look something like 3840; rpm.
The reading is 5900; rpm
